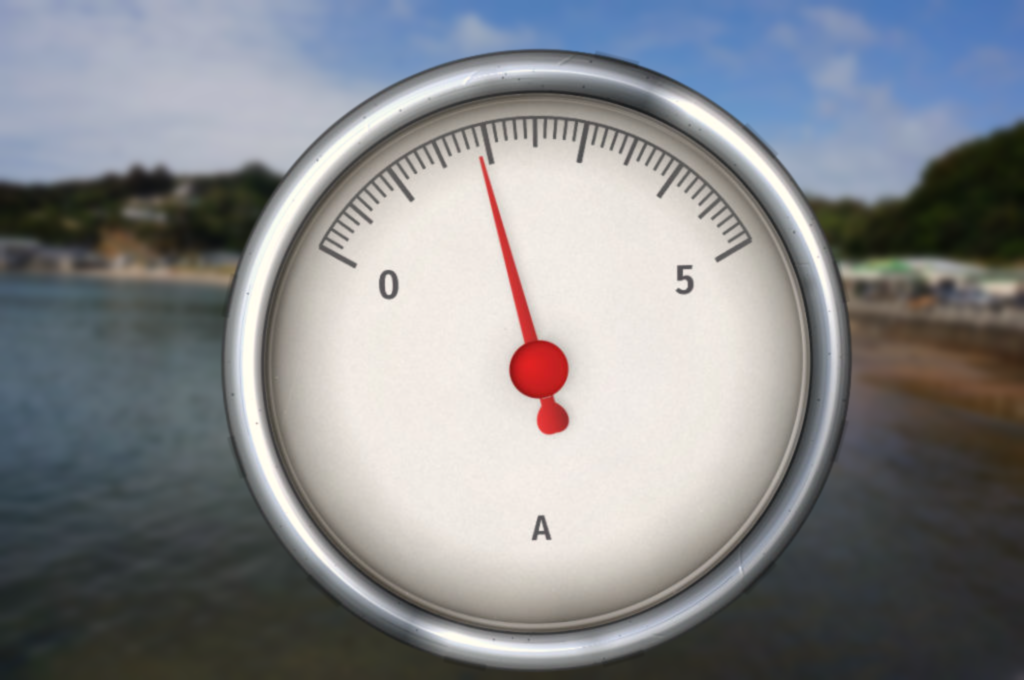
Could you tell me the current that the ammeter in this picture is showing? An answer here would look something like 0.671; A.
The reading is 1.9; A
